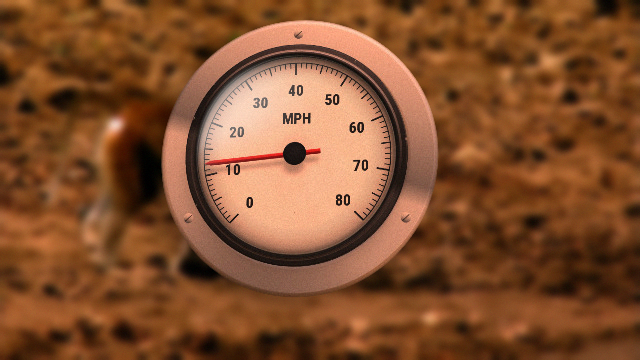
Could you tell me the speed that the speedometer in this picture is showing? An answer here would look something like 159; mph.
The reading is 12; mph
